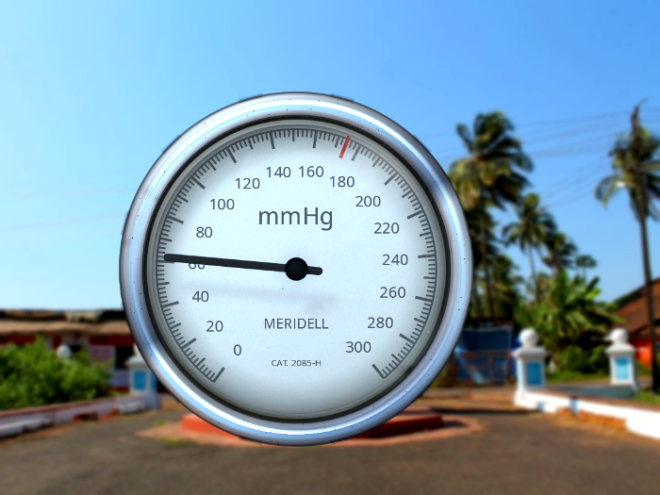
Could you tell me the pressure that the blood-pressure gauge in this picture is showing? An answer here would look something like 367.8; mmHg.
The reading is 62; mmHg
